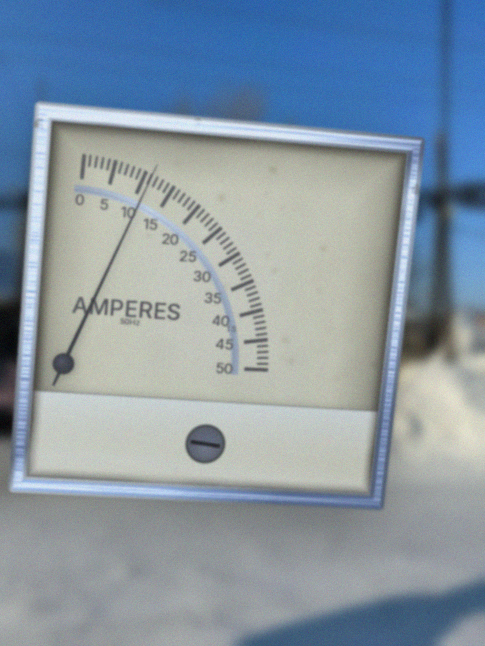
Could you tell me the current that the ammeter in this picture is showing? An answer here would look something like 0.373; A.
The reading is 11; A
